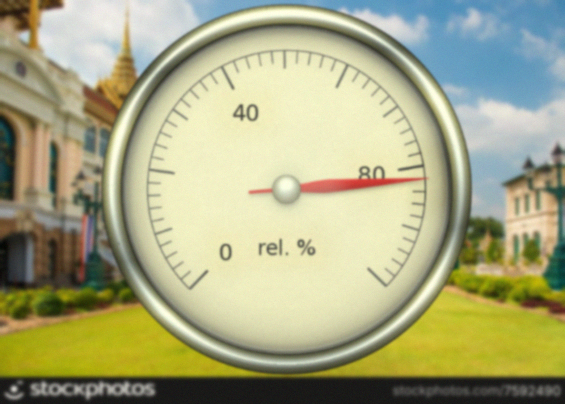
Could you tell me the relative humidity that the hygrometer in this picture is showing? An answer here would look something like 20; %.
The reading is 82; %
